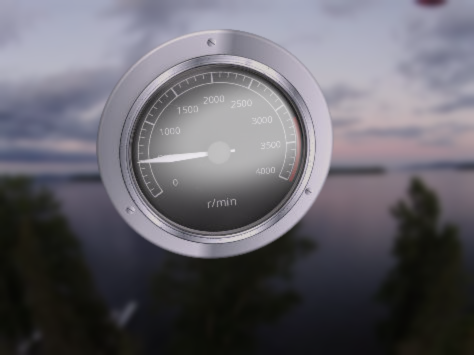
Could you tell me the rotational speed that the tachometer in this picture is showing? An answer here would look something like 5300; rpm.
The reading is 500; rpm
